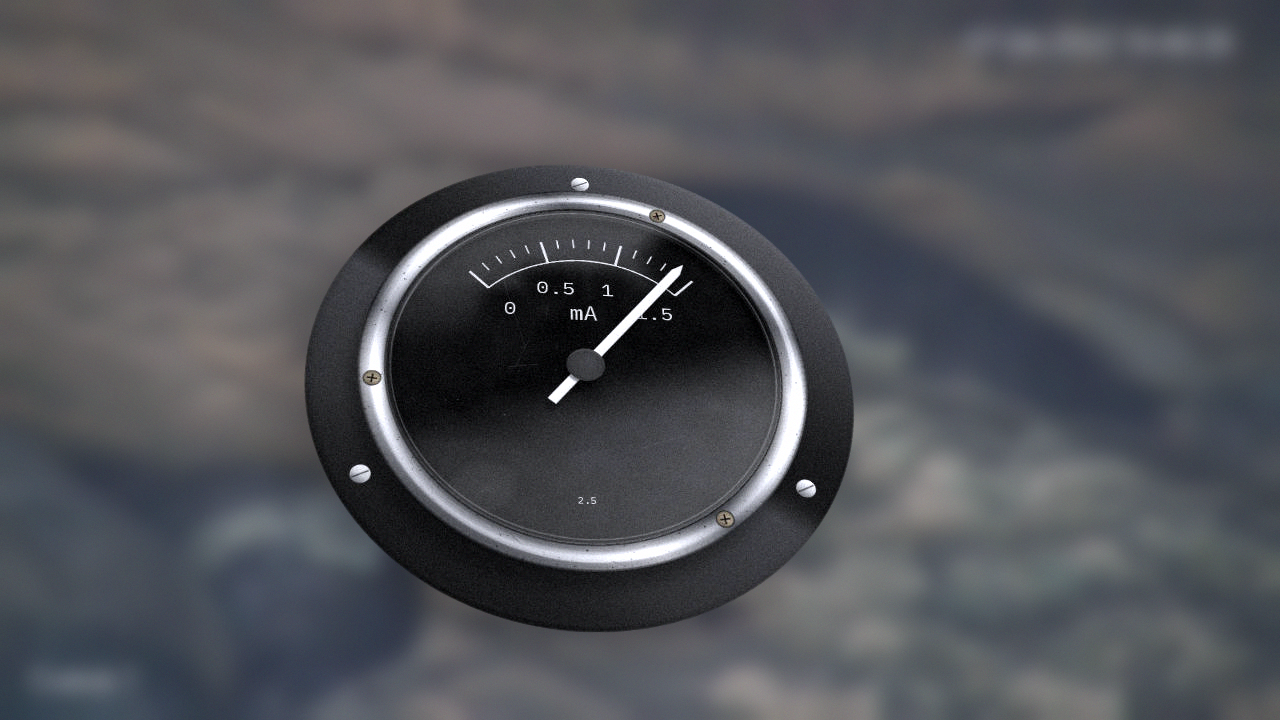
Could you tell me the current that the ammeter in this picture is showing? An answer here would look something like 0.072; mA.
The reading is 1.4; mA
